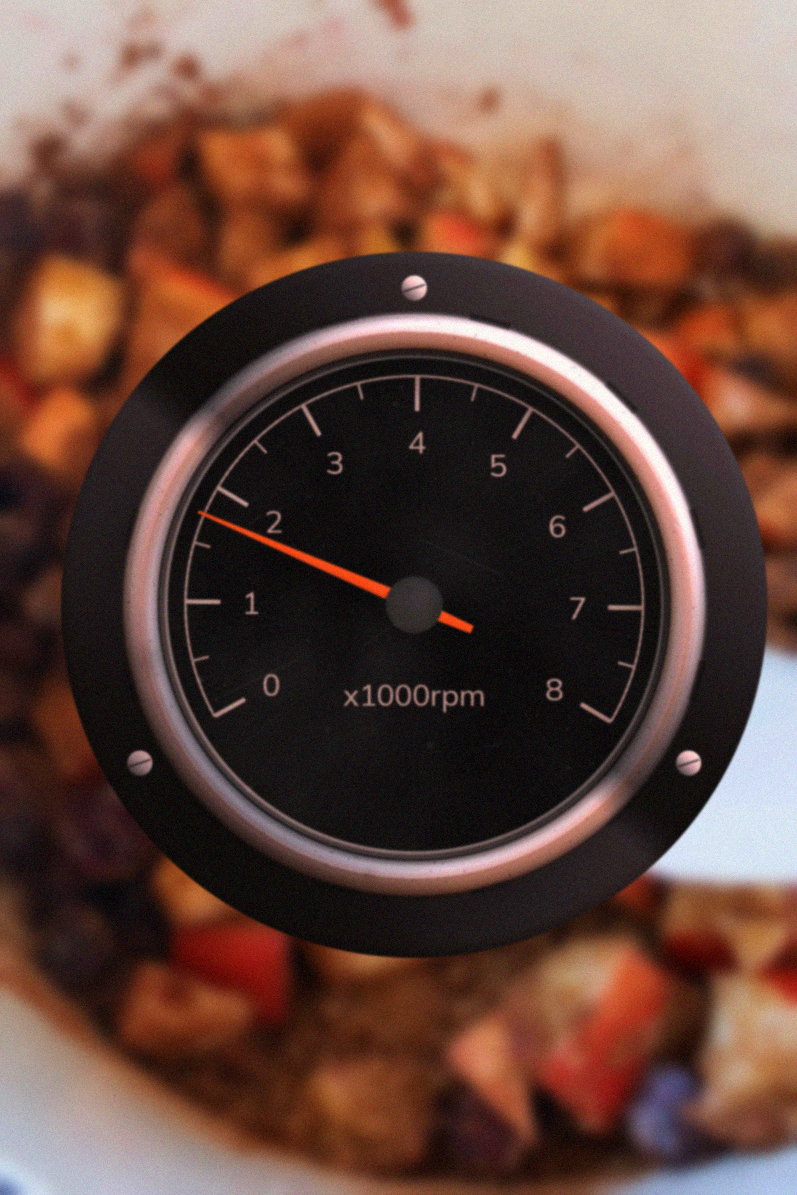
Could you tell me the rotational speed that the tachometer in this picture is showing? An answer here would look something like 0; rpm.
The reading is 1750; rpm
